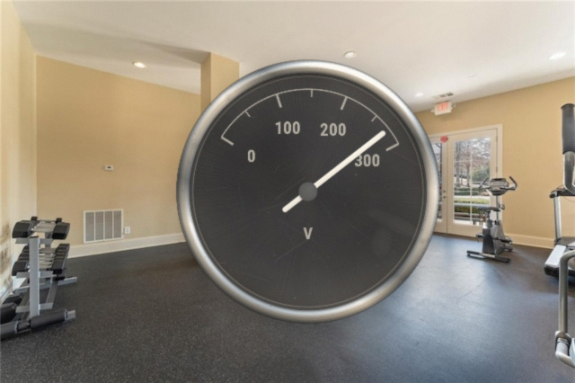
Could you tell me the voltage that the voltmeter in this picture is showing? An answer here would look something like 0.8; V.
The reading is 275; V
